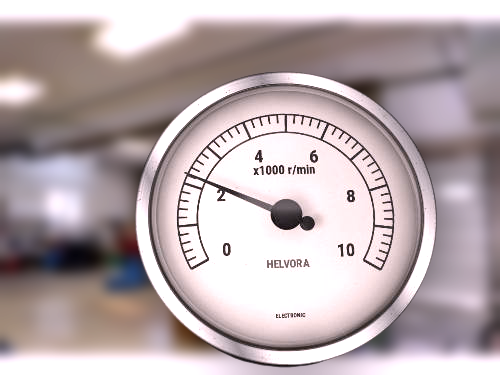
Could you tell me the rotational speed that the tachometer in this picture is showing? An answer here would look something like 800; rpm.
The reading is 2200; rpm
